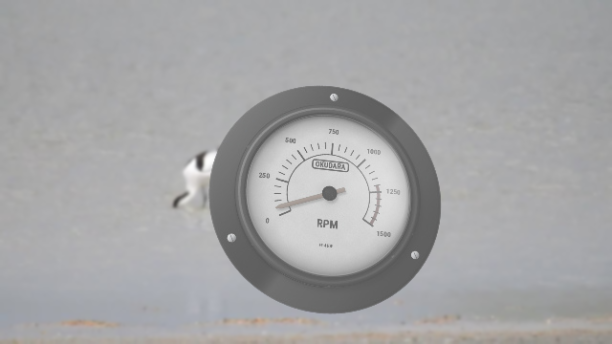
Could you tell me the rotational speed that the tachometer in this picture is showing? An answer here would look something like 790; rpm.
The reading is 50; rpm
